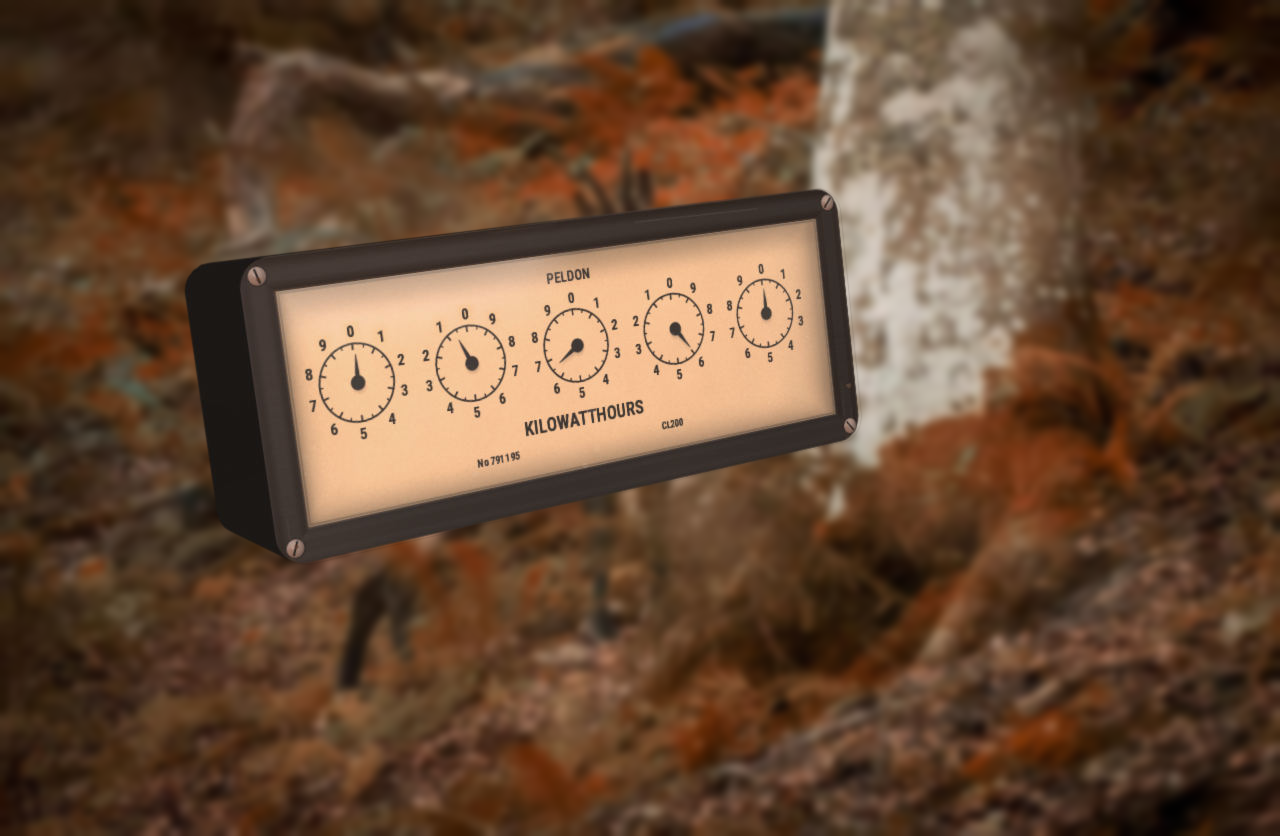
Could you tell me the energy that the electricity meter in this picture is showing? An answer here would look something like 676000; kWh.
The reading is 660; kWh
